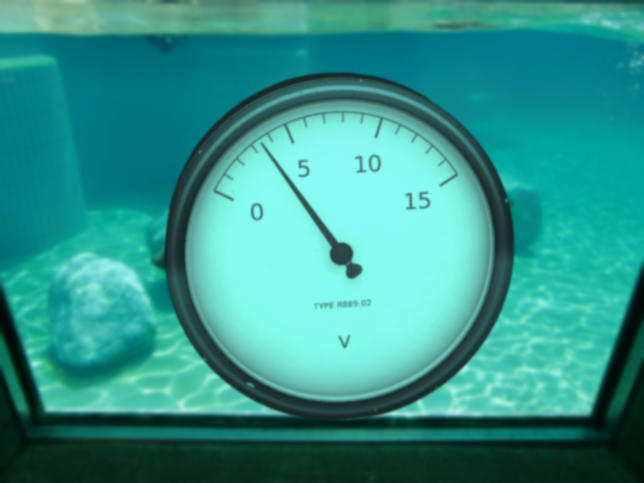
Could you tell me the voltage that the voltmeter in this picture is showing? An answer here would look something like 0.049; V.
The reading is 3.5; V
